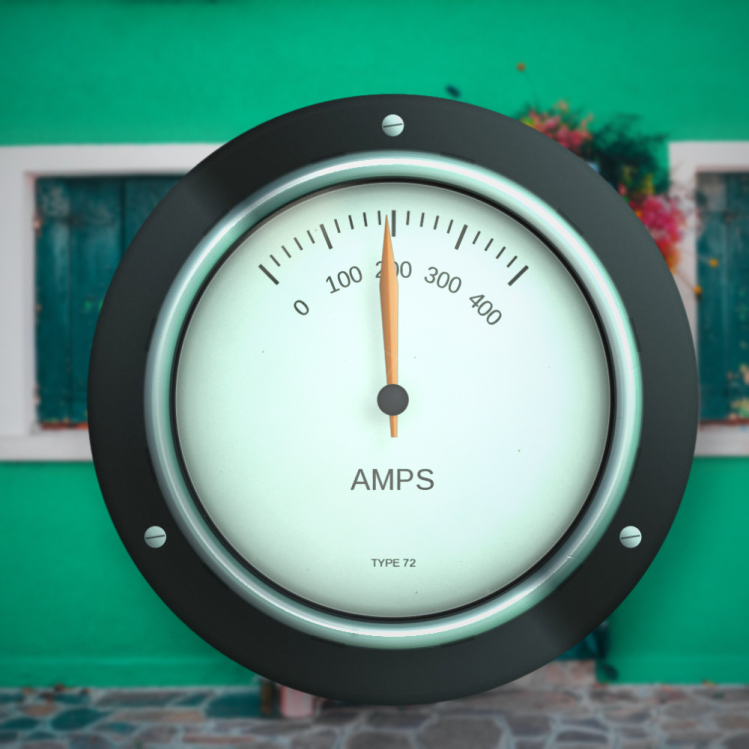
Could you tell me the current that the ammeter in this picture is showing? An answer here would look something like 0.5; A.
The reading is 190; A
